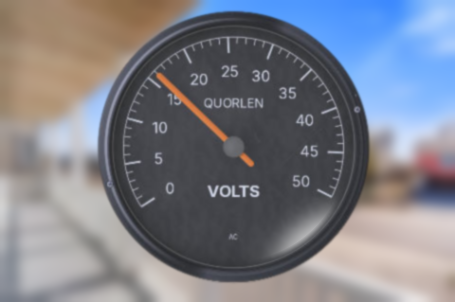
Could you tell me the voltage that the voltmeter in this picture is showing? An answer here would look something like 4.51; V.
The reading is 16; V
